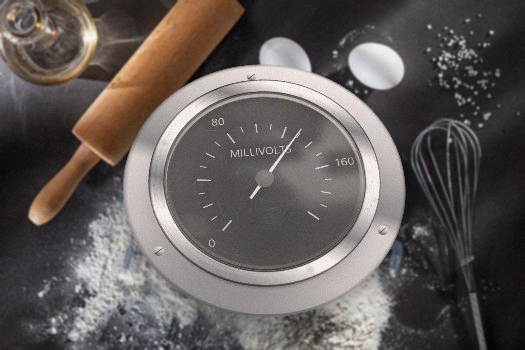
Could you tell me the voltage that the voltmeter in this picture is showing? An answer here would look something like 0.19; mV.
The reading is 130; mV
